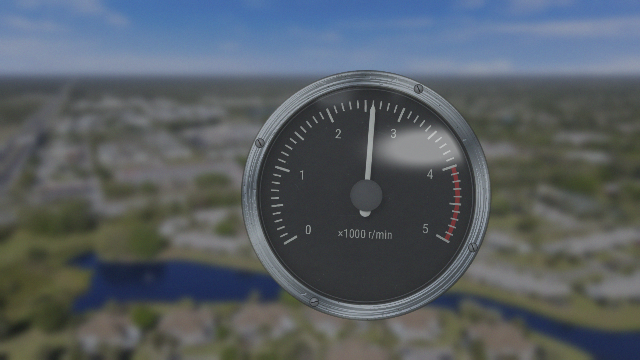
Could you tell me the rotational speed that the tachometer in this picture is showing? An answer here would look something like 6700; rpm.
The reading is 2600; rpm
